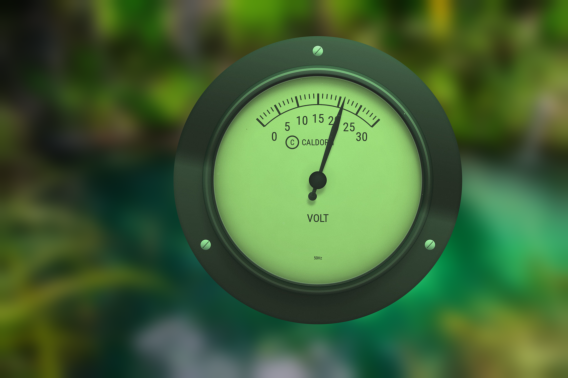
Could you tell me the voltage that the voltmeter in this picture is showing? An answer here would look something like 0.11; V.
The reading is 21; V
